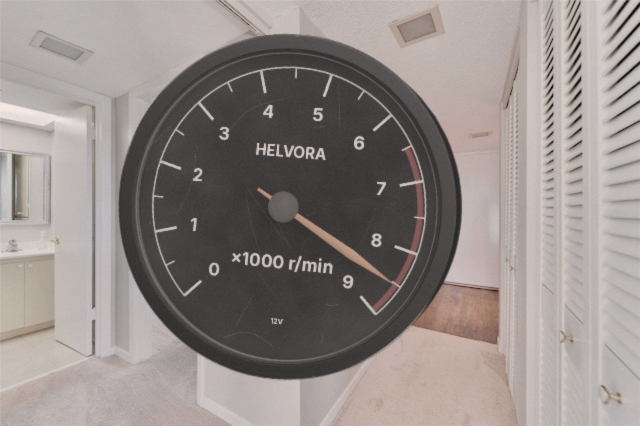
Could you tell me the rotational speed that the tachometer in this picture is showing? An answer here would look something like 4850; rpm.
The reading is 8500; rpm
